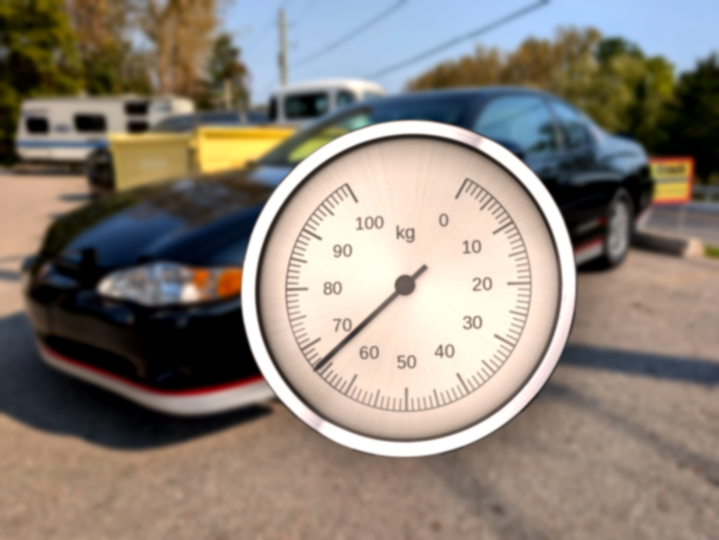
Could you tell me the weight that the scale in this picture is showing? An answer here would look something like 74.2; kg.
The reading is 66; kg
